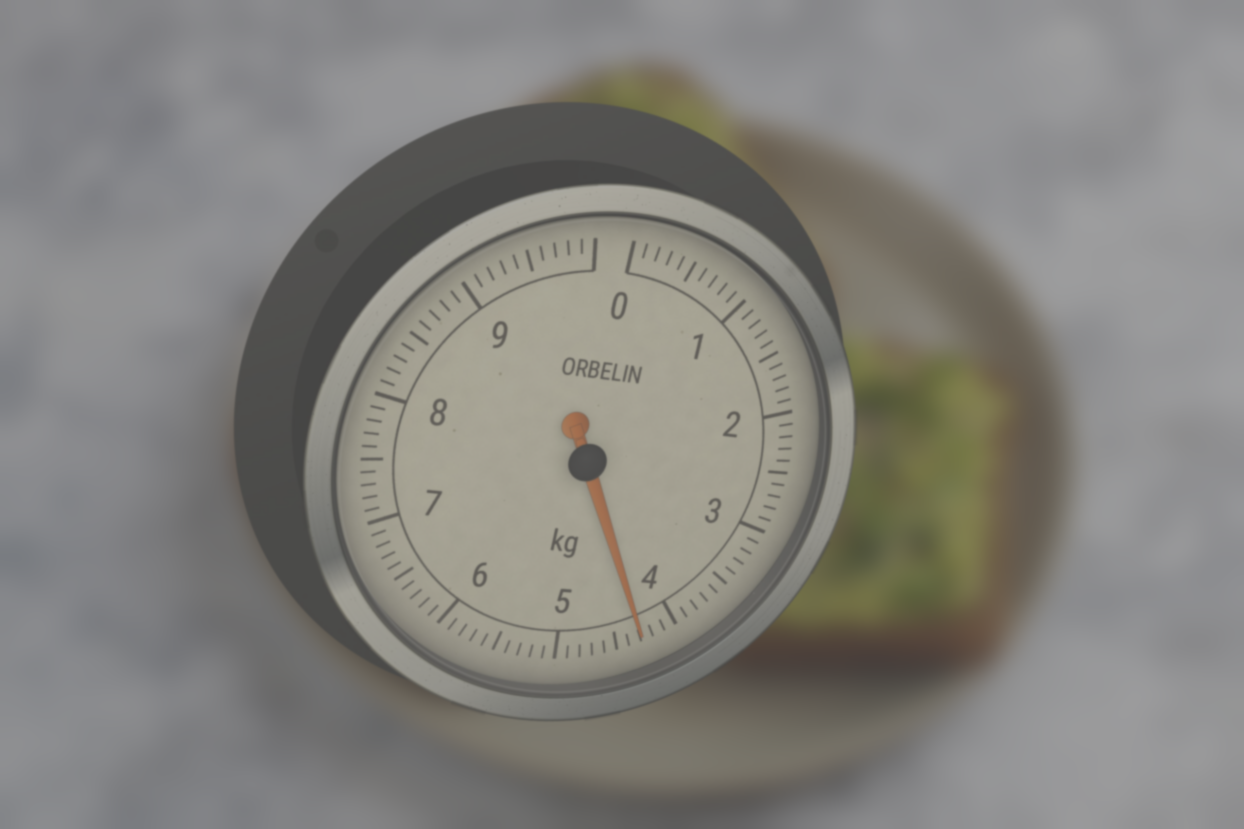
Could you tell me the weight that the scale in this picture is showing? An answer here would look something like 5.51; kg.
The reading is 4.3; kg
